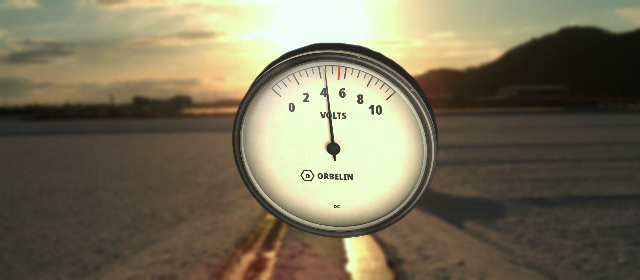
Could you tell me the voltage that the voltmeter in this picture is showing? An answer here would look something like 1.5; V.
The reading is 4.5; V
